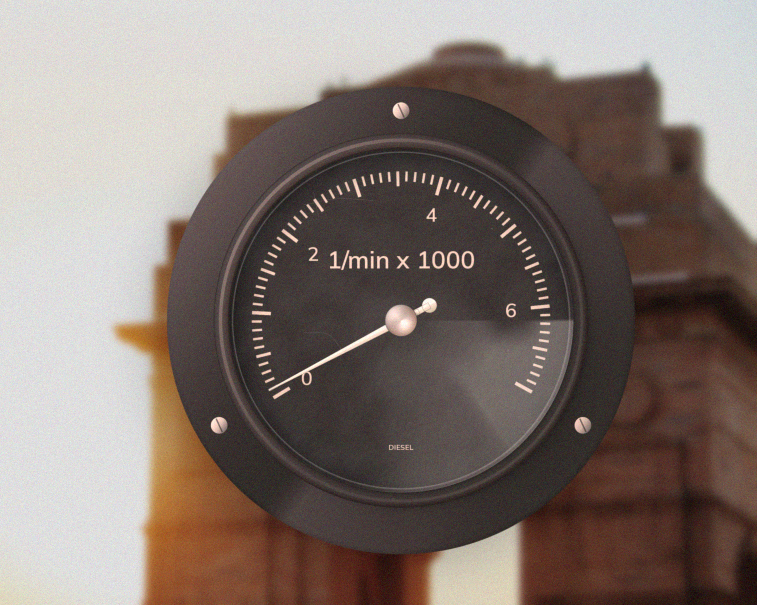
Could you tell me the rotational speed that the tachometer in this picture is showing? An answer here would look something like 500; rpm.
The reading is 100; rpm
